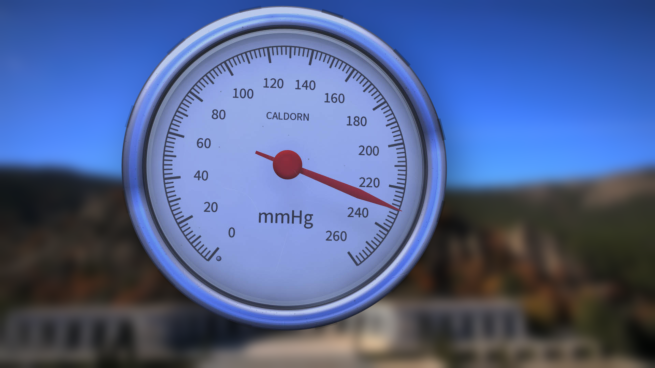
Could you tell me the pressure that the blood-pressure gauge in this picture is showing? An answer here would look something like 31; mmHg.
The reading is 230; mmHg
